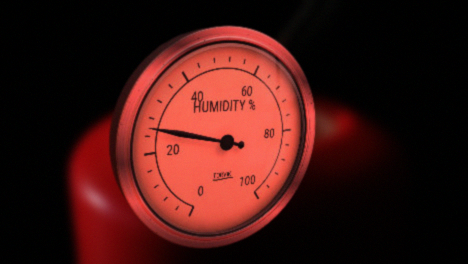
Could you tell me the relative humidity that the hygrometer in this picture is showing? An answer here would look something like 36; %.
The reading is 26; %
